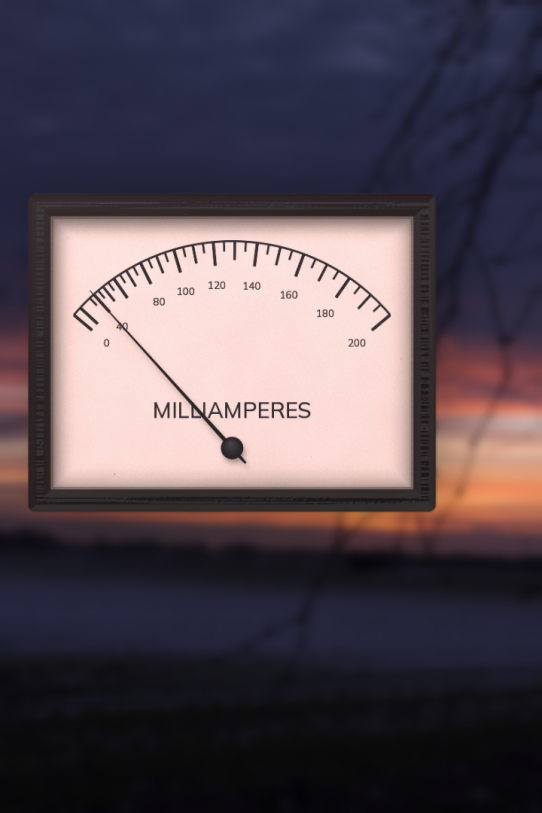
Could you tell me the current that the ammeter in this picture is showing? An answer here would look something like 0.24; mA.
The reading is 40; mA
